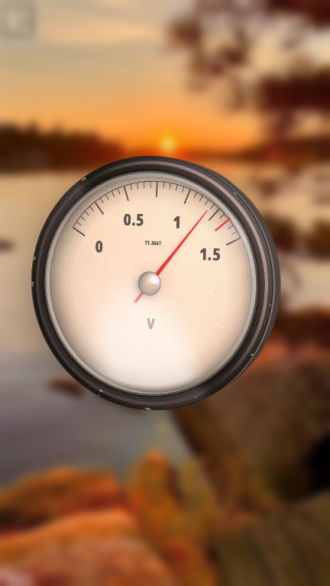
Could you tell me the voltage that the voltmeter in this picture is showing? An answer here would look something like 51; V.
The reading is 1.2; V
